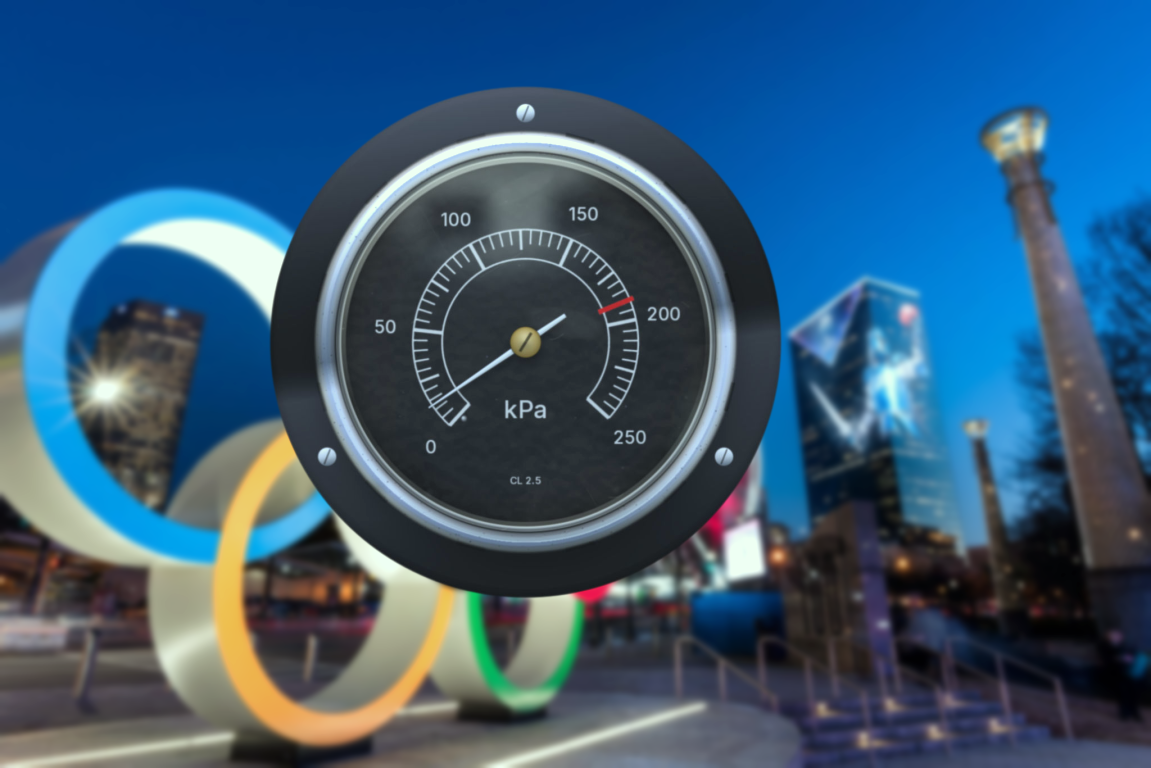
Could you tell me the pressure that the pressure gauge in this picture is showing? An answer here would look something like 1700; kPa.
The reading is 12.5; kPa
